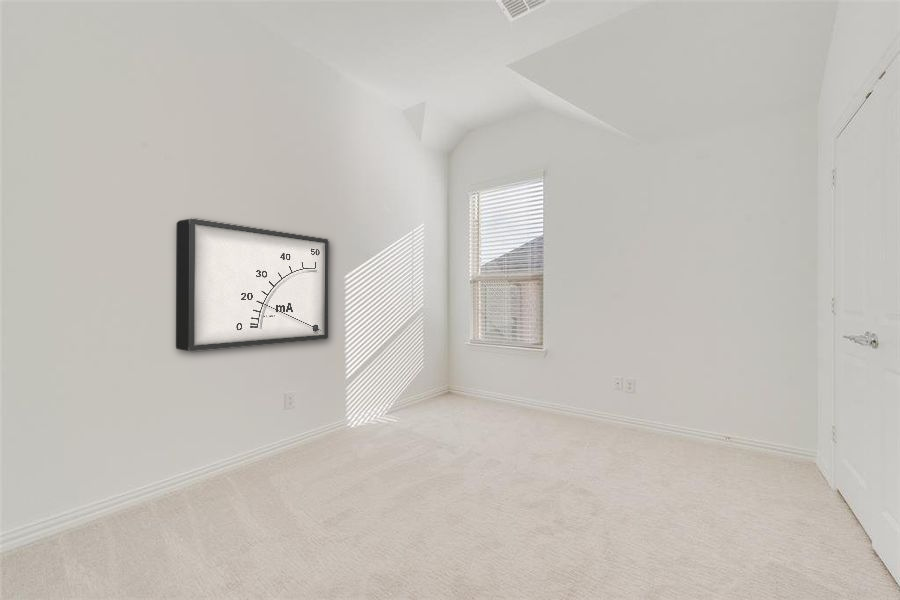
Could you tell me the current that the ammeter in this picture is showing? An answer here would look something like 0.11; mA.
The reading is 20; mA
